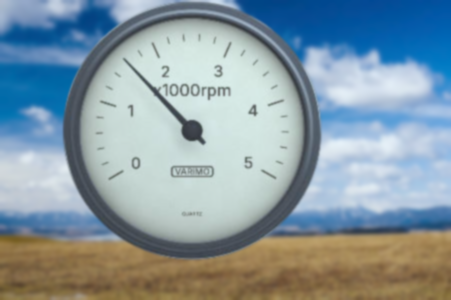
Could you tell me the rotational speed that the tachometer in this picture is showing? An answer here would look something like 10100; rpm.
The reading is 1600; rpm
